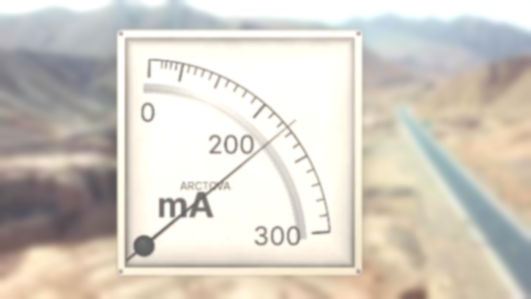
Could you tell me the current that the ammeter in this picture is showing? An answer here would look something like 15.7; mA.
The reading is 225; mA
